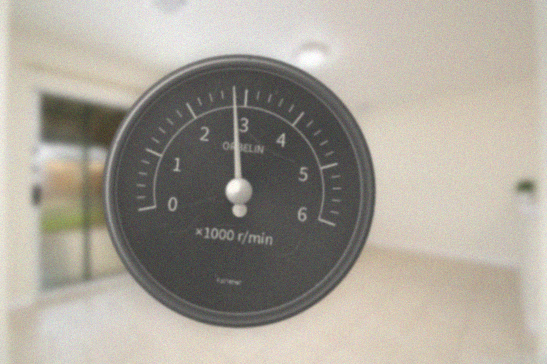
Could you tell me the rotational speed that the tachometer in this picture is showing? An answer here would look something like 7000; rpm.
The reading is 2800; rpm
